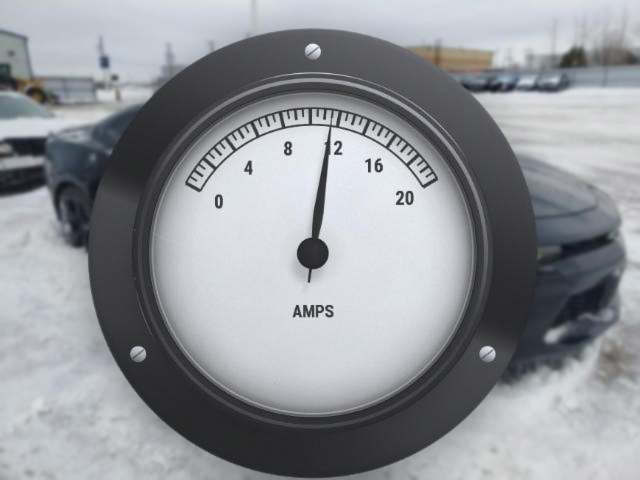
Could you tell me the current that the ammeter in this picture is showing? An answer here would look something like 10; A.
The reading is 11.5; A
